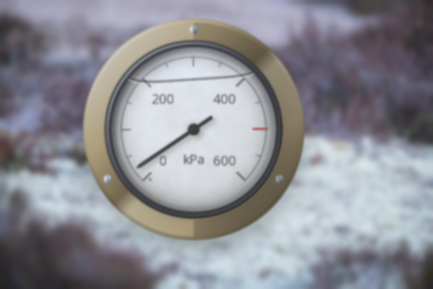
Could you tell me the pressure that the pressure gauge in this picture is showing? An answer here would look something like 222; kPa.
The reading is 25; kPa
